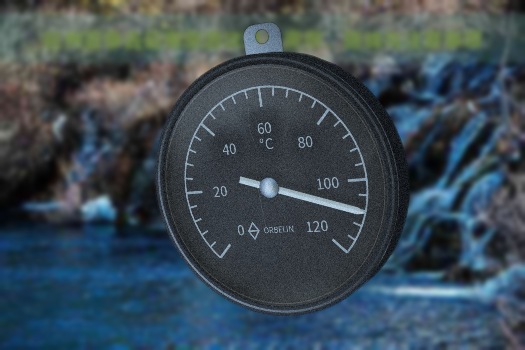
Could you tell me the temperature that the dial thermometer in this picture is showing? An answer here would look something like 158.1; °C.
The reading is 108; °C
